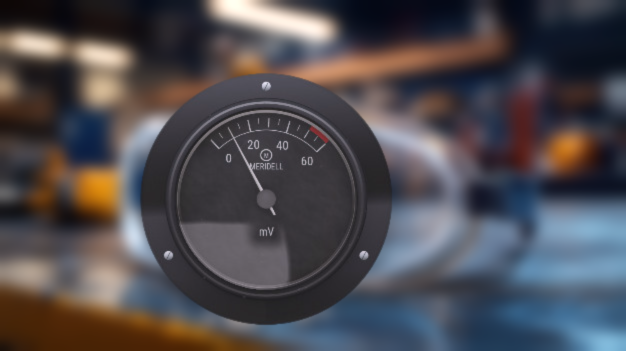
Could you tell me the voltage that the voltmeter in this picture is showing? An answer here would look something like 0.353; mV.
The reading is 10; mV
